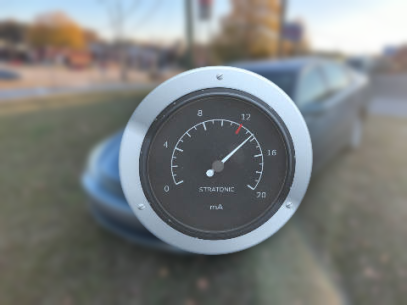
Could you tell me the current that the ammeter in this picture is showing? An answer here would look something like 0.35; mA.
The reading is 13.5; mA
